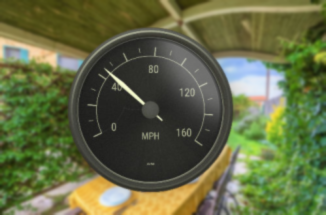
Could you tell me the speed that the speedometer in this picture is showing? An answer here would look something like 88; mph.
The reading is 45; mph
